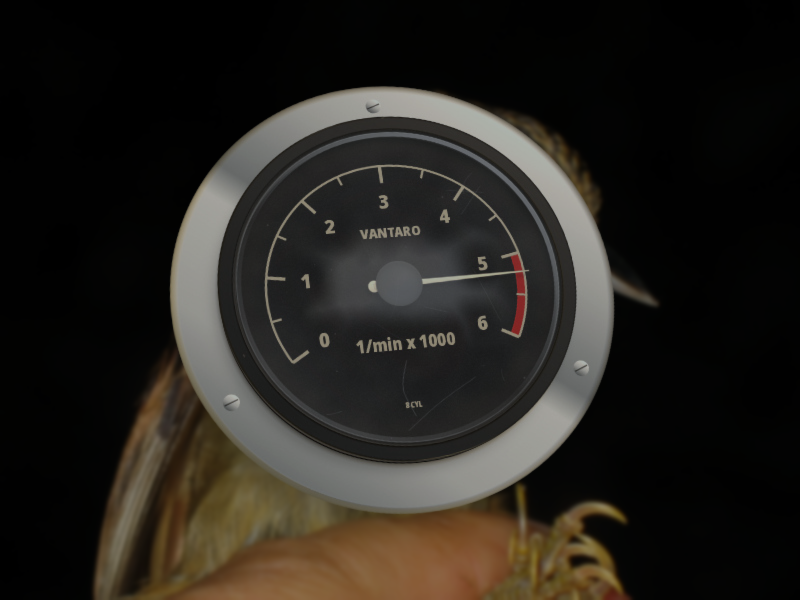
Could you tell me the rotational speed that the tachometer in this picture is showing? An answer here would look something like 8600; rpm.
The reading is 5250; rpm
